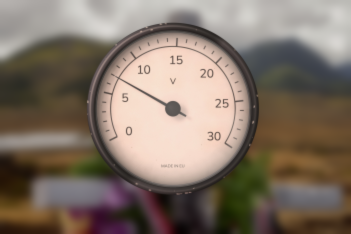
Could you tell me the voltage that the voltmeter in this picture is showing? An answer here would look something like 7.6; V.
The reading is 7; V
